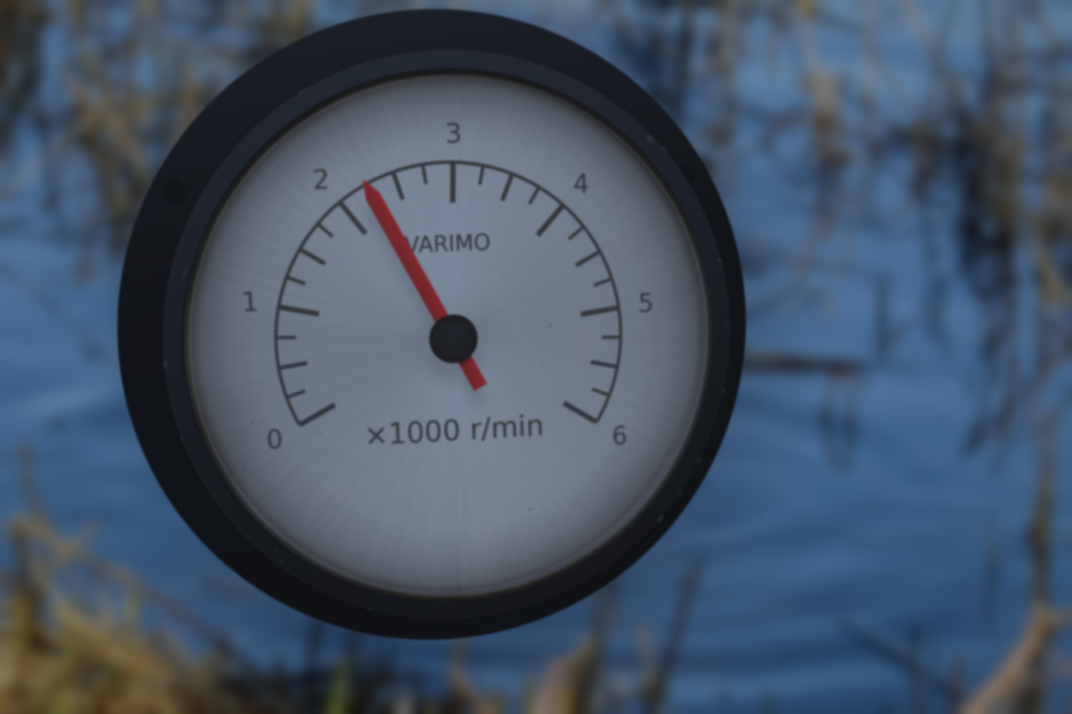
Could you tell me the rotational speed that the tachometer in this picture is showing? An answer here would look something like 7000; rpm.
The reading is 2250; rpm
